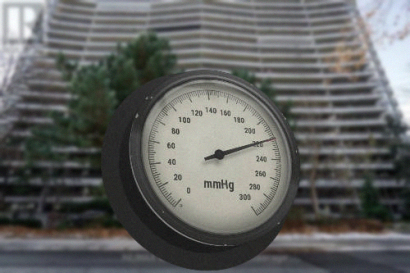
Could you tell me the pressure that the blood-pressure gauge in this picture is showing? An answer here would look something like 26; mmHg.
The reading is 220; mmHg
